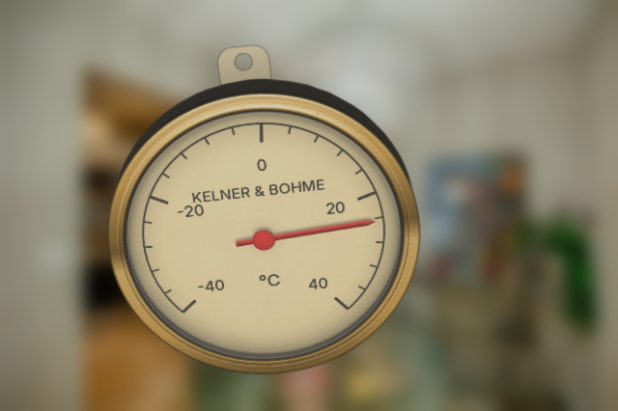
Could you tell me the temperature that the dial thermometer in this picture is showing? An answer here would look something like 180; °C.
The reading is 24; °C
